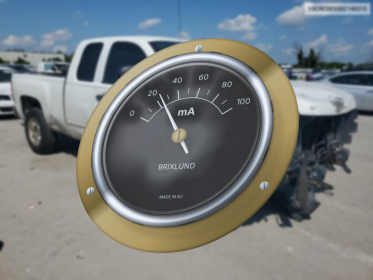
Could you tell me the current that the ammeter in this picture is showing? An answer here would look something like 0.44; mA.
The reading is 25; mA
